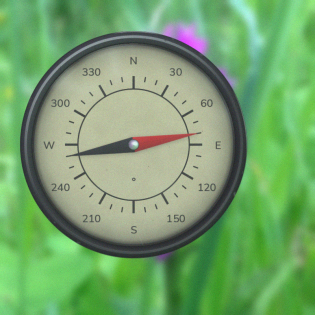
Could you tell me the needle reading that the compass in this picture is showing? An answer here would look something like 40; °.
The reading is 80; °
